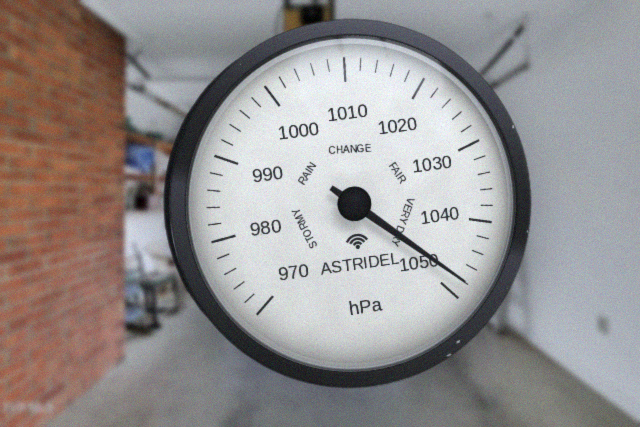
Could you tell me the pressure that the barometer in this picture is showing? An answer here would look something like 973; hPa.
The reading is 1048; hPa
